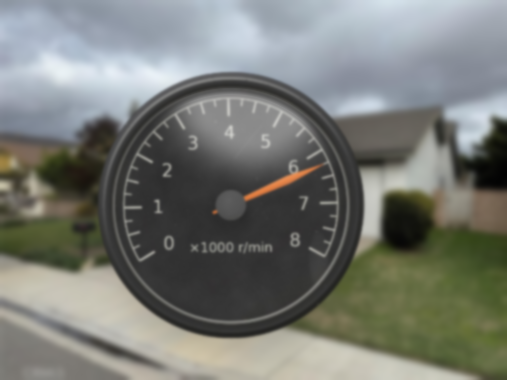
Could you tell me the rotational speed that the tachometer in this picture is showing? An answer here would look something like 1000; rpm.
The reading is 6250; rpm
